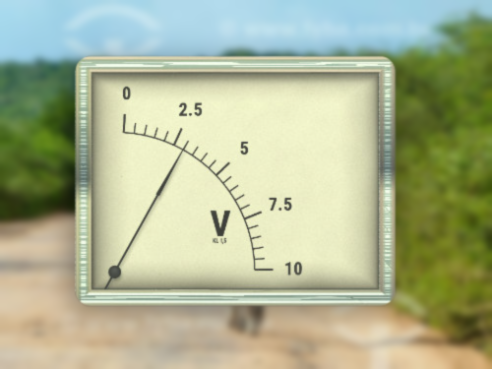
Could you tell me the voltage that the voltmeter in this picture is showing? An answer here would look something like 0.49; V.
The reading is 3; V
